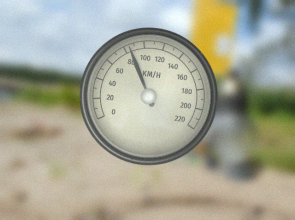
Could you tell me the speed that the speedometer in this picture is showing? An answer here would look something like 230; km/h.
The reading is 85; km/h
